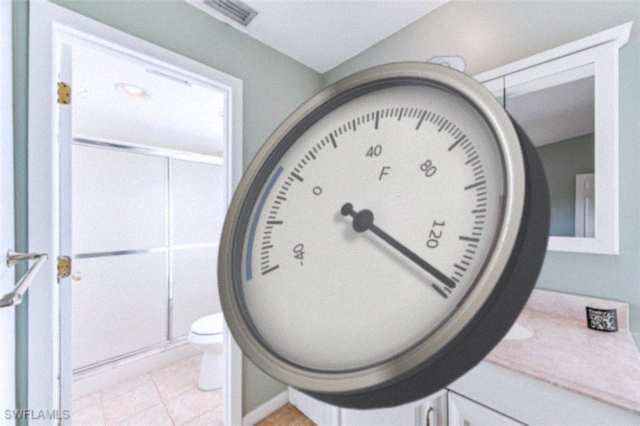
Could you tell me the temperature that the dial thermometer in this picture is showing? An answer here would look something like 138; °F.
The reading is 136; °F
